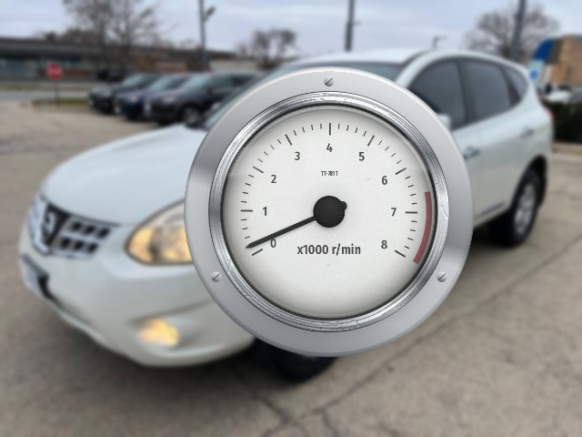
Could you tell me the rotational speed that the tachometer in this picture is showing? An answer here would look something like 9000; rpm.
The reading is 200; rpm
